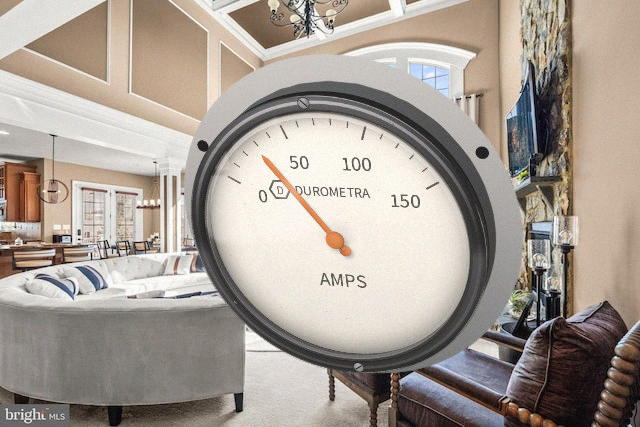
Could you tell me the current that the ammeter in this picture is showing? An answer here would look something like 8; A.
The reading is 30; A
